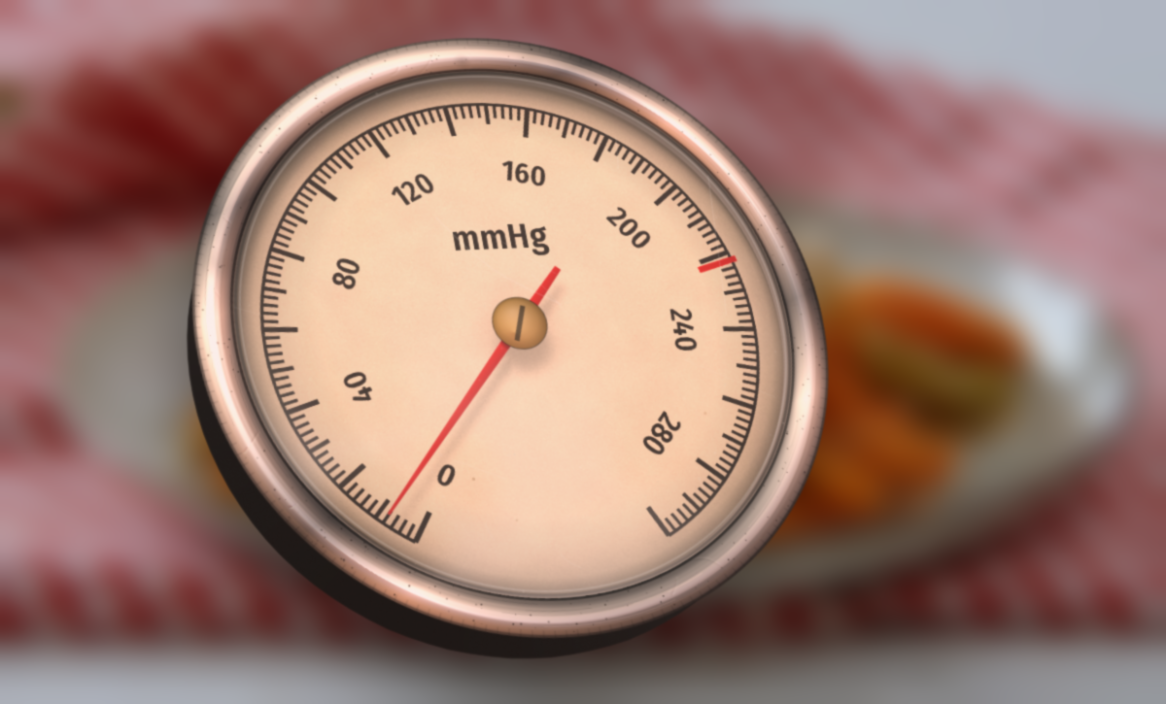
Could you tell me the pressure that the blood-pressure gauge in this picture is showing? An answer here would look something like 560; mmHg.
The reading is 8; mmHg
